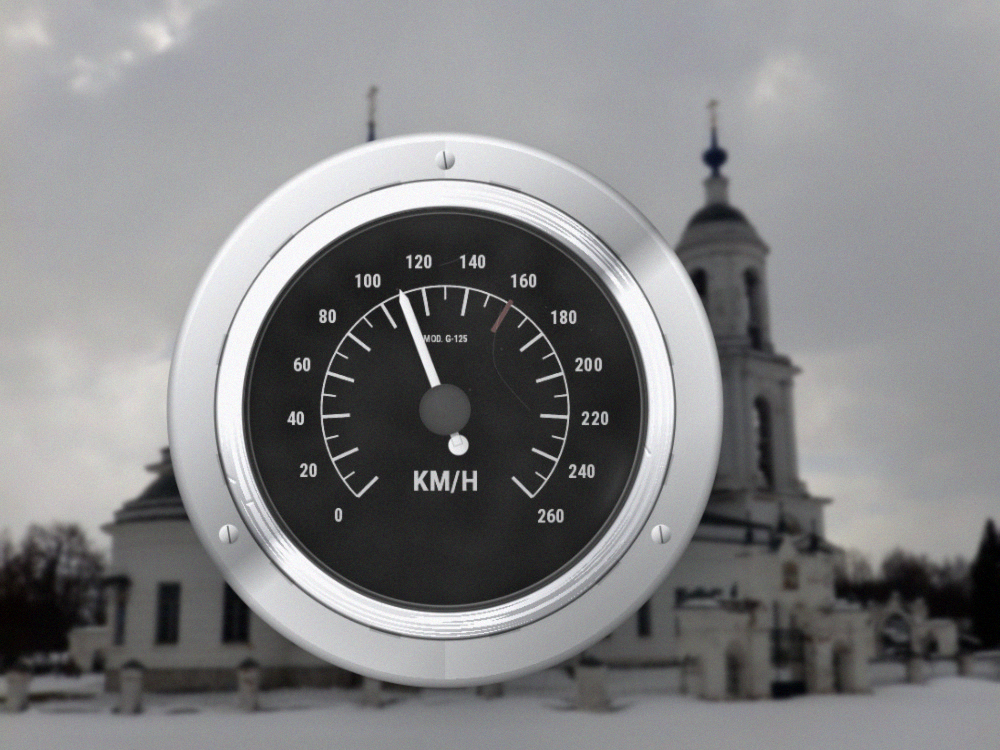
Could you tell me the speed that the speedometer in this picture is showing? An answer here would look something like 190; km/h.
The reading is 110; km/h
